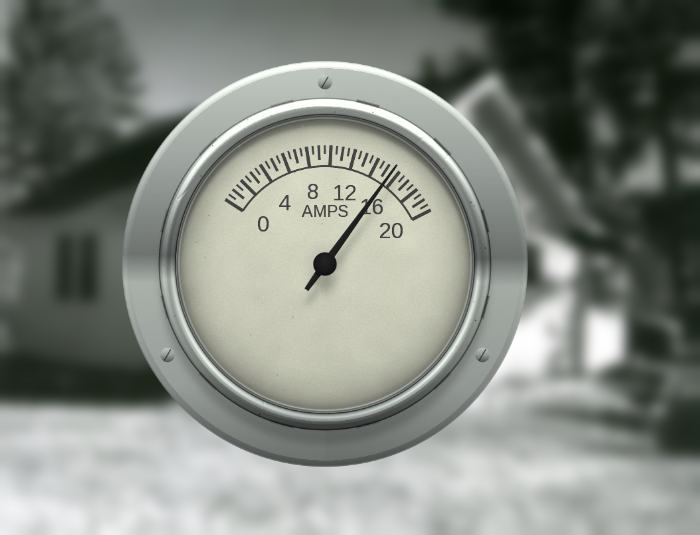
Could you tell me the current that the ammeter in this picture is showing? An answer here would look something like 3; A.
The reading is 15.5; A
